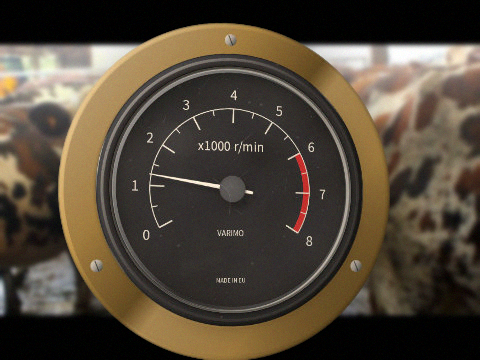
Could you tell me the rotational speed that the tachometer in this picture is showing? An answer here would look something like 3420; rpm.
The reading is 1250; rpm
